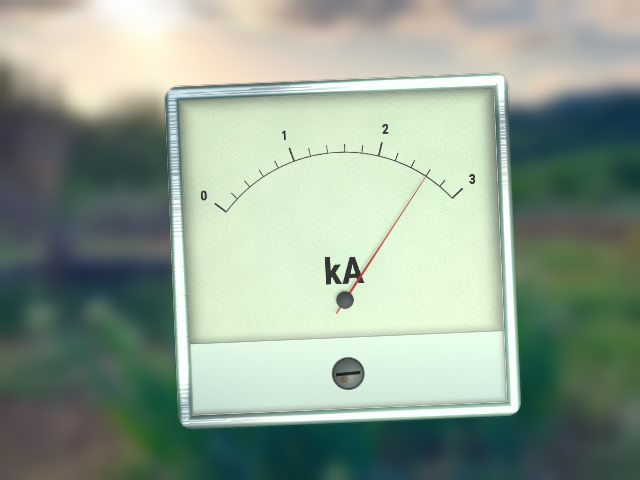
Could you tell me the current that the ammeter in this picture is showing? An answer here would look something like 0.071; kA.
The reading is 2.6; kA
